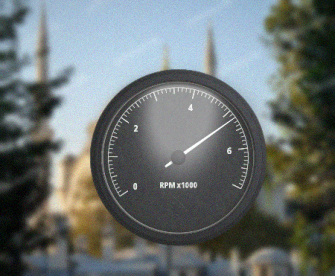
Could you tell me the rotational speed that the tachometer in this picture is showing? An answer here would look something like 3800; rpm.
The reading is 5200; rpm
